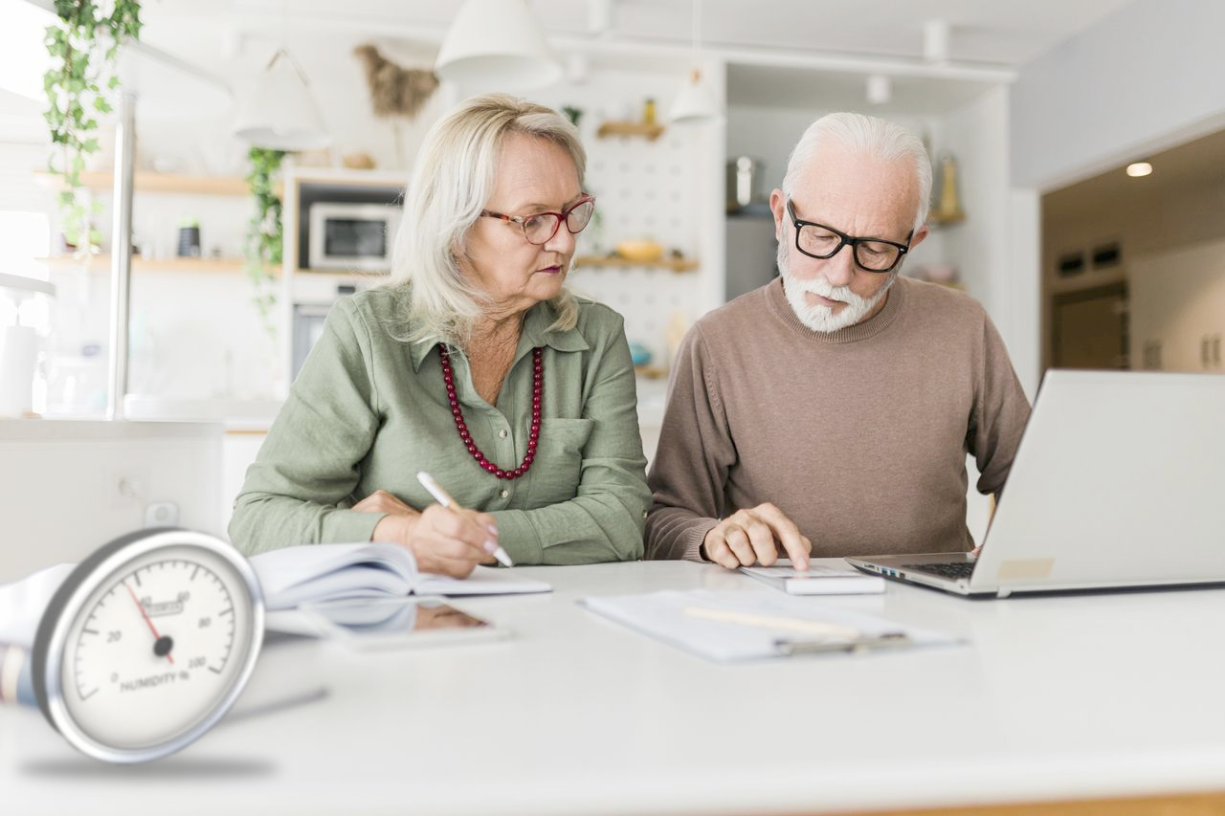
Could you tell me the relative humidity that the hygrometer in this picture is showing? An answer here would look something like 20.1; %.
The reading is 36; %
